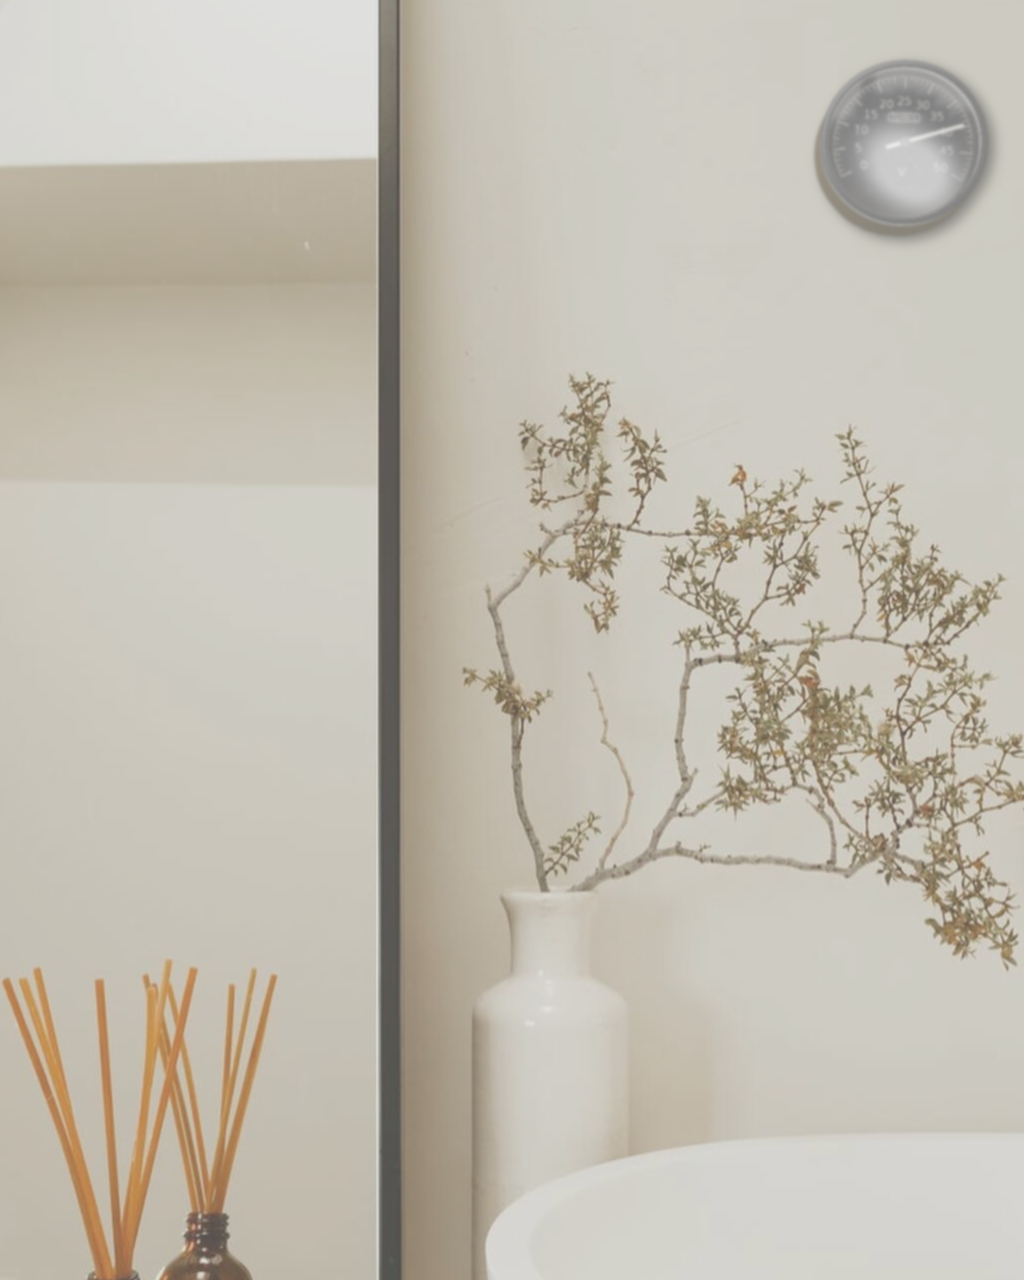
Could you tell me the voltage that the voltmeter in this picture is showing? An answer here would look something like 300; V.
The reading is 40; V
